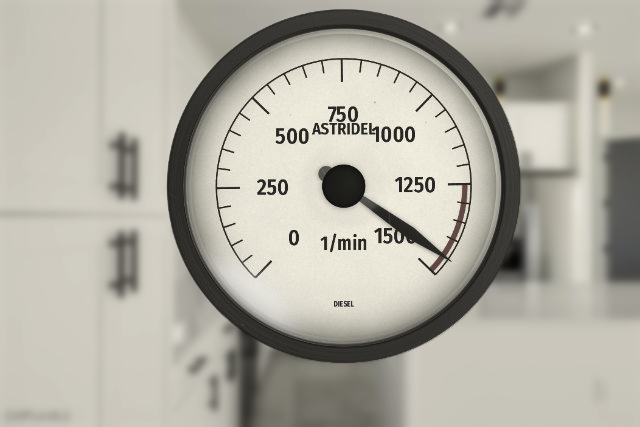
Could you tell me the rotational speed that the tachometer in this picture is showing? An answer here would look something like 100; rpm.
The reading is 1450; rpm
